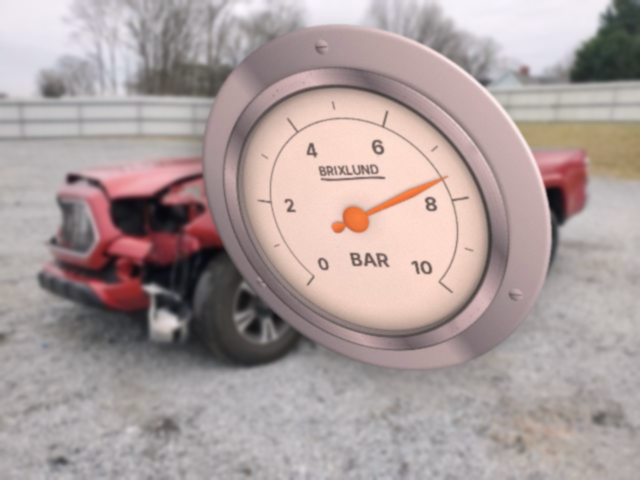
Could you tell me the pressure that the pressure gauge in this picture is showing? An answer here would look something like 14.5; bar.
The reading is 7.5; bar
